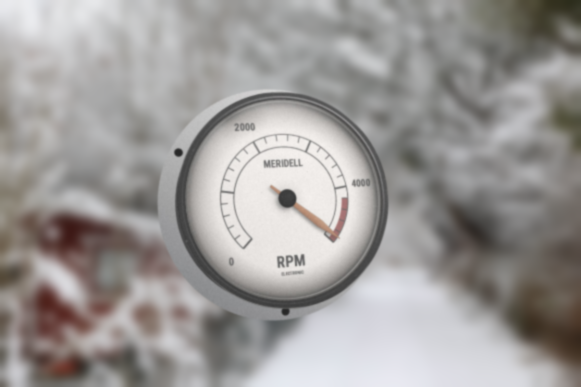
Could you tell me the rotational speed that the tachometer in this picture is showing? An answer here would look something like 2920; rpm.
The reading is 4900; rpm
